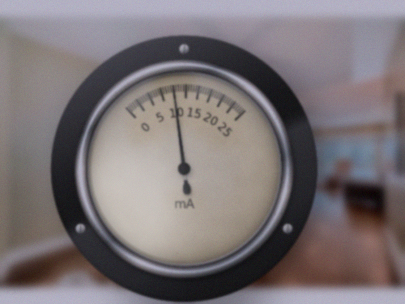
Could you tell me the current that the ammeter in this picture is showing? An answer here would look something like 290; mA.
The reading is 10; mA
